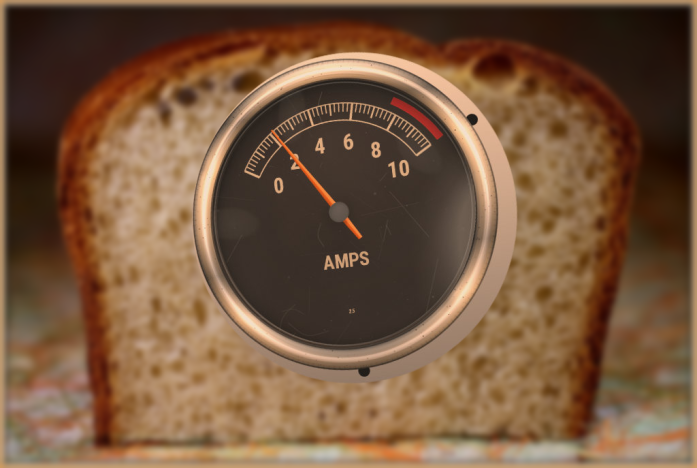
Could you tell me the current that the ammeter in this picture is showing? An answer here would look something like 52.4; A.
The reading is 2.2; A
